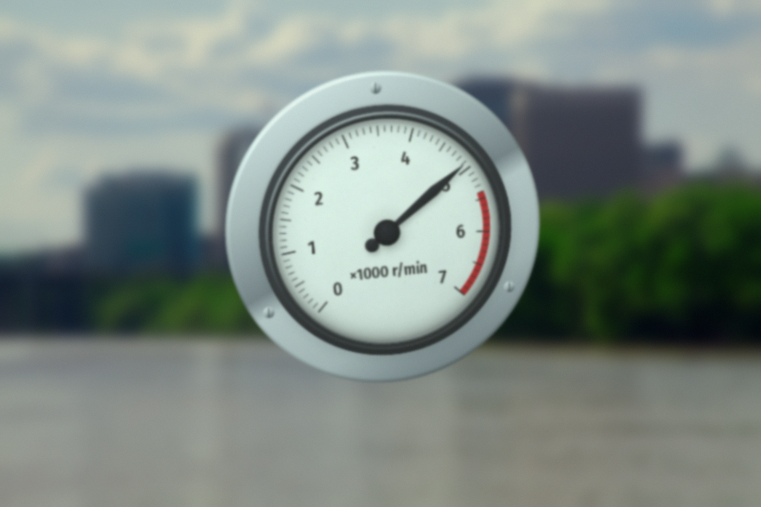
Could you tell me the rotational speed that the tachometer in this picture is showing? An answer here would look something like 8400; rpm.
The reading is 4900; rpm
